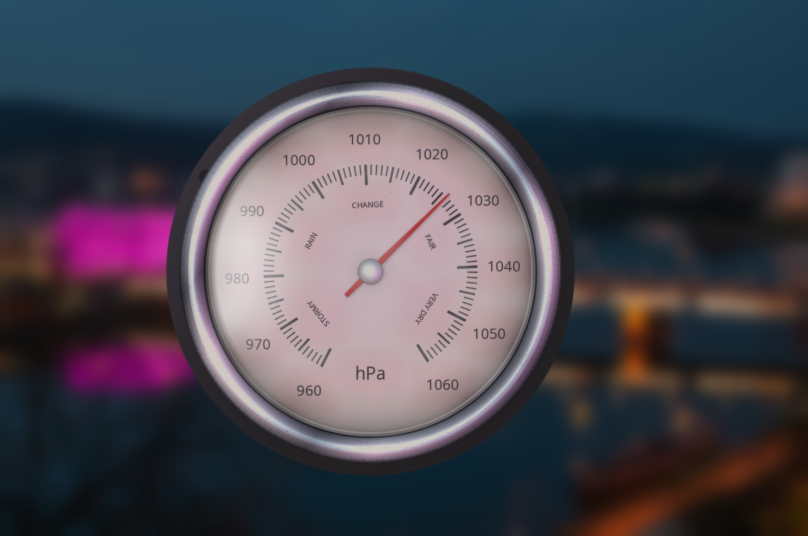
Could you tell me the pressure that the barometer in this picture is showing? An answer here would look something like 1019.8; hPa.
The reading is 1026; hPa
